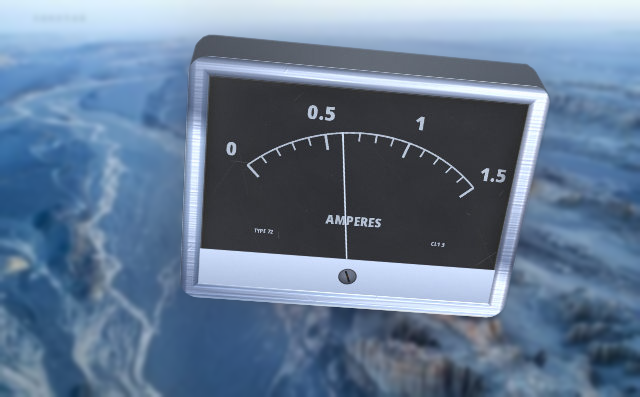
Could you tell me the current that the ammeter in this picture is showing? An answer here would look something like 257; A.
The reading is 0.6; A
